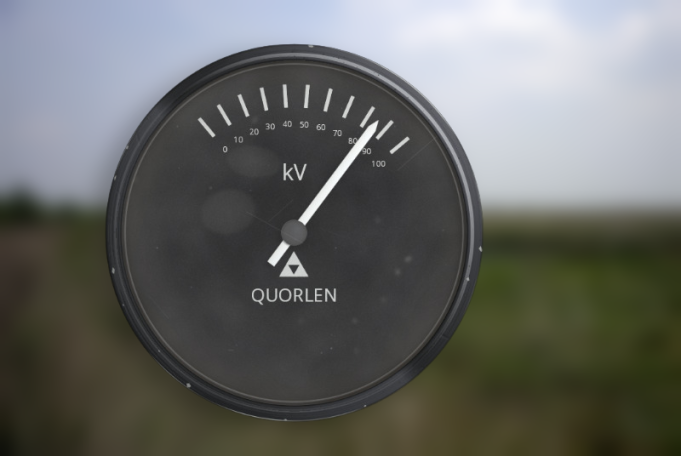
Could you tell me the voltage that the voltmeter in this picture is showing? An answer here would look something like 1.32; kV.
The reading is 85; kV
